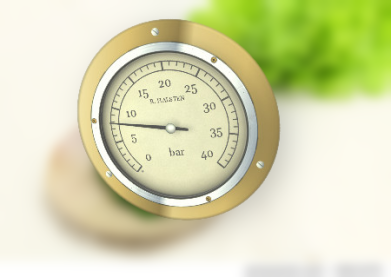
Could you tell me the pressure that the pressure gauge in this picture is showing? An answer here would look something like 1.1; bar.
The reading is 8; bar
